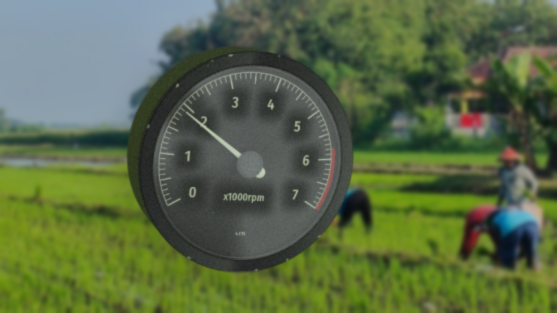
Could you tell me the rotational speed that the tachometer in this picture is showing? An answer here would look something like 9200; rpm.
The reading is 1900; rpm
